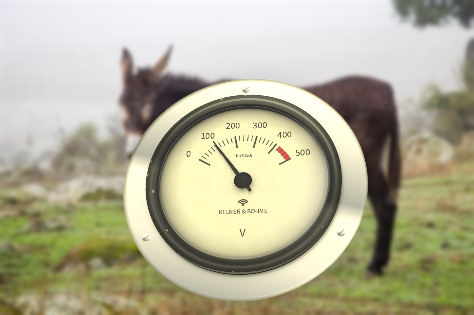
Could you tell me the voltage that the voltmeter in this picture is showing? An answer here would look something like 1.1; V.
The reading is 100; V
